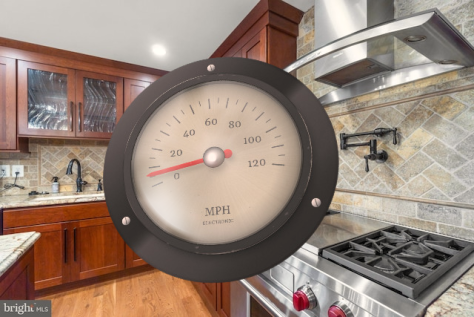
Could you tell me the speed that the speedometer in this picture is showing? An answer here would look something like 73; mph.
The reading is 5; mph
